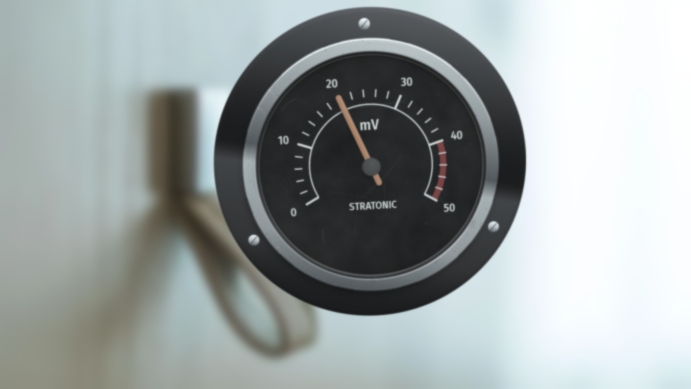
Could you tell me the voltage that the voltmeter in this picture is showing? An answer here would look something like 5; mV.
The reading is 20; mV
